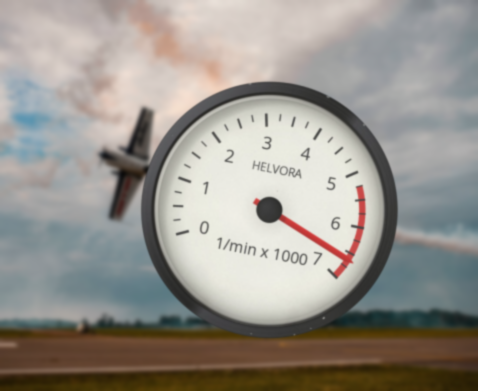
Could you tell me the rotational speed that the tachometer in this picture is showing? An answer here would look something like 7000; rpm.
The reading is 6625; rpm
